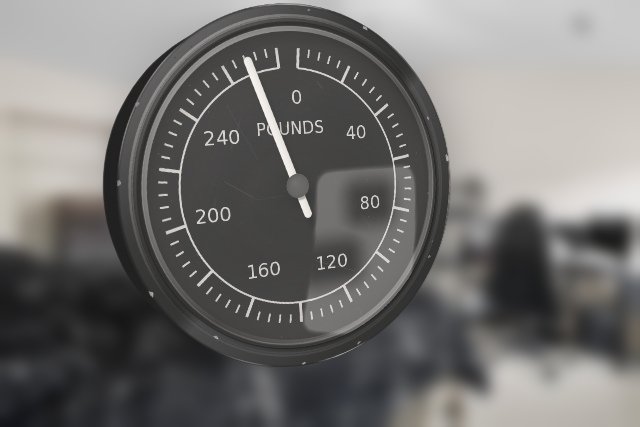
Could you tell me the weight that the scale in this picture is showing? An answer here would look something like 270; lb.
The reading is 268; lb
